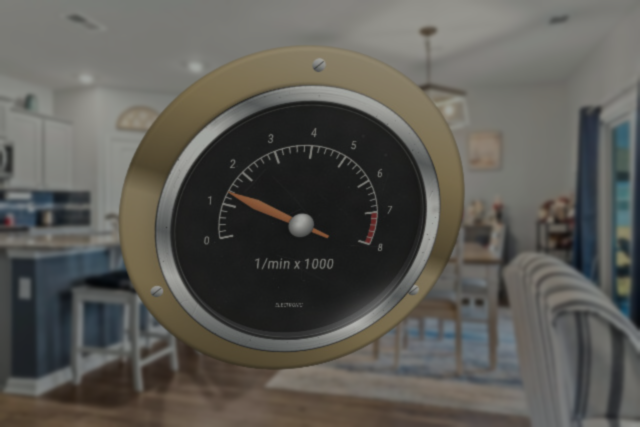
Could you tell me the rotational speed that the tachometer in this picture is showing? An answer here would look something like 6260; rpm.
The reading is 1400; rpm
